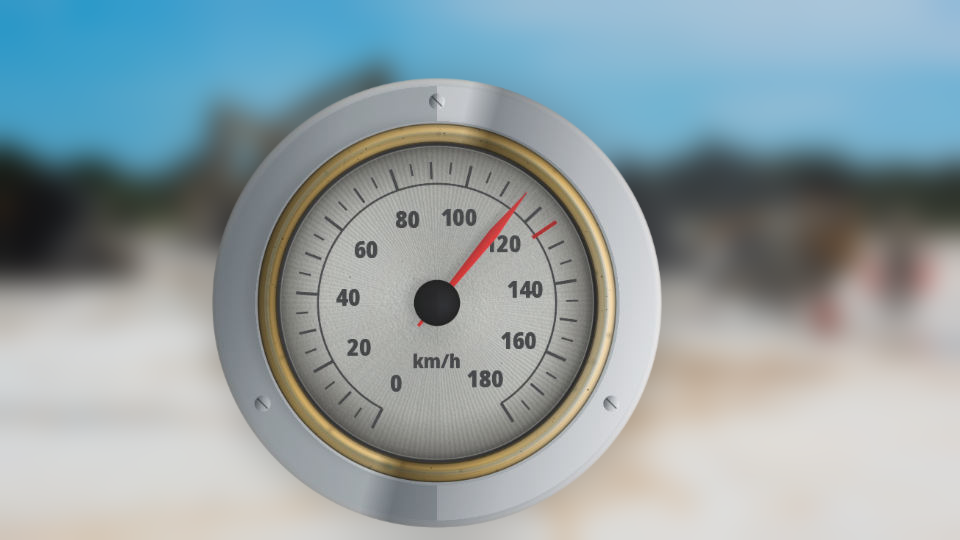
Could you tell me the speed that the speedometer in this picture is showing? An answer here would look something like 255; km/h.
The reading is 115; km/h
